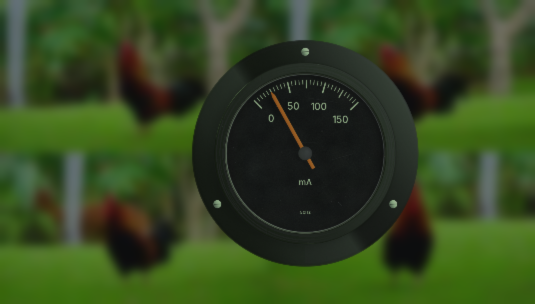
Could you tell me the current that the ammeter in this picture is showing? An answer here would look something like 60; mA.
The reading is 25; mA
